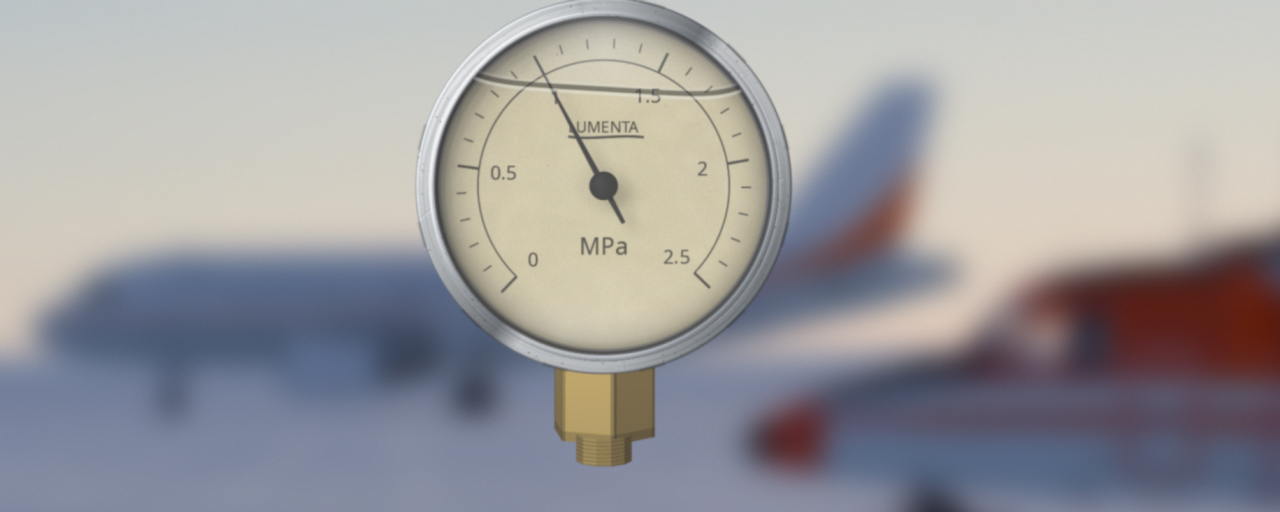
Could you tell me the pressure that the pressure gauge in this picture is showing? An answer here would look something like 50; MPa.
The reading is 1; MPa
